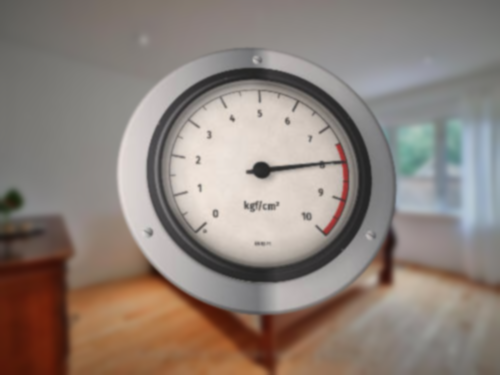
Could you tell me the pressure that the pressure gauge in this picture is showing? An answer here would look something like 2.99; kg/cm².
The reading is 8; kg/cm²
